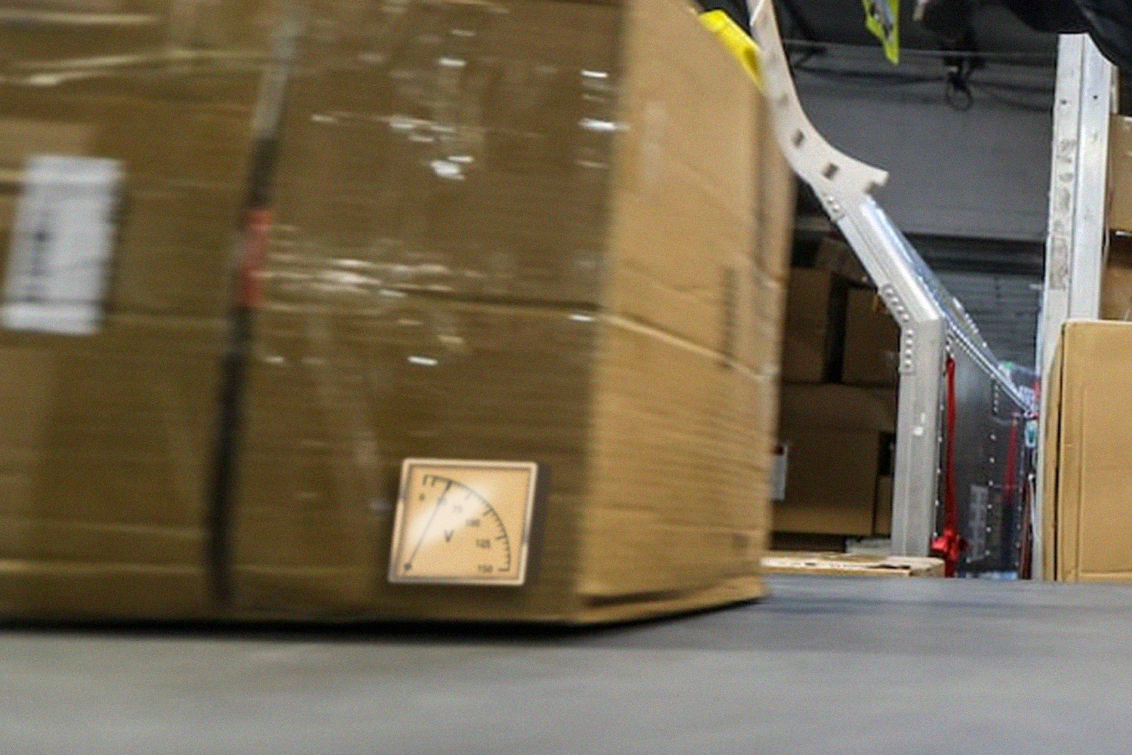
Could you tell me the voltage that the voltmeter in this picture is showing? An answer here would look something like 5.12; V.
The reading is 50; V
